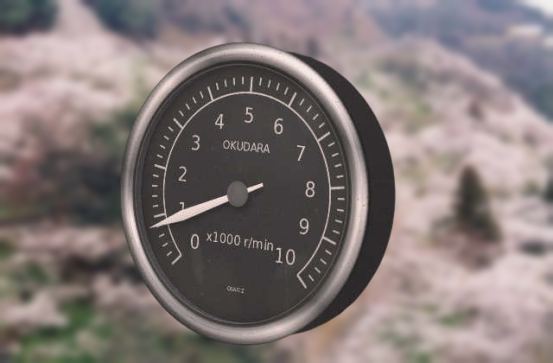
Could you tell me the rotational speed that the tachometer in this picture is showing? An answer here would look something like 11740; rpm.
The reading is 800; rpm
